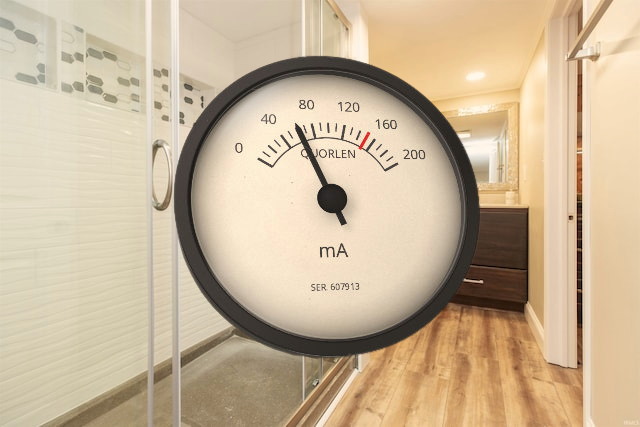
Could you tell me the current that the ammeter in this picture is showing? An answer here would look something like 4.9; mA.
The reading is 60; mA
